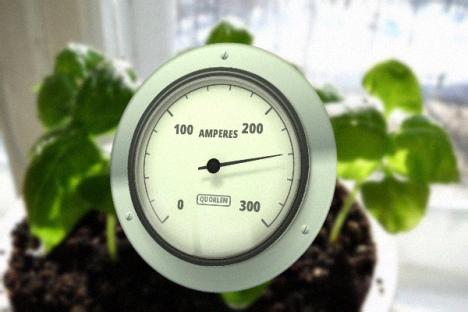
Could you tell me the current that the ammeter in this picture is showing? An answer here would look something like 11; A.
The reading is 240; A
